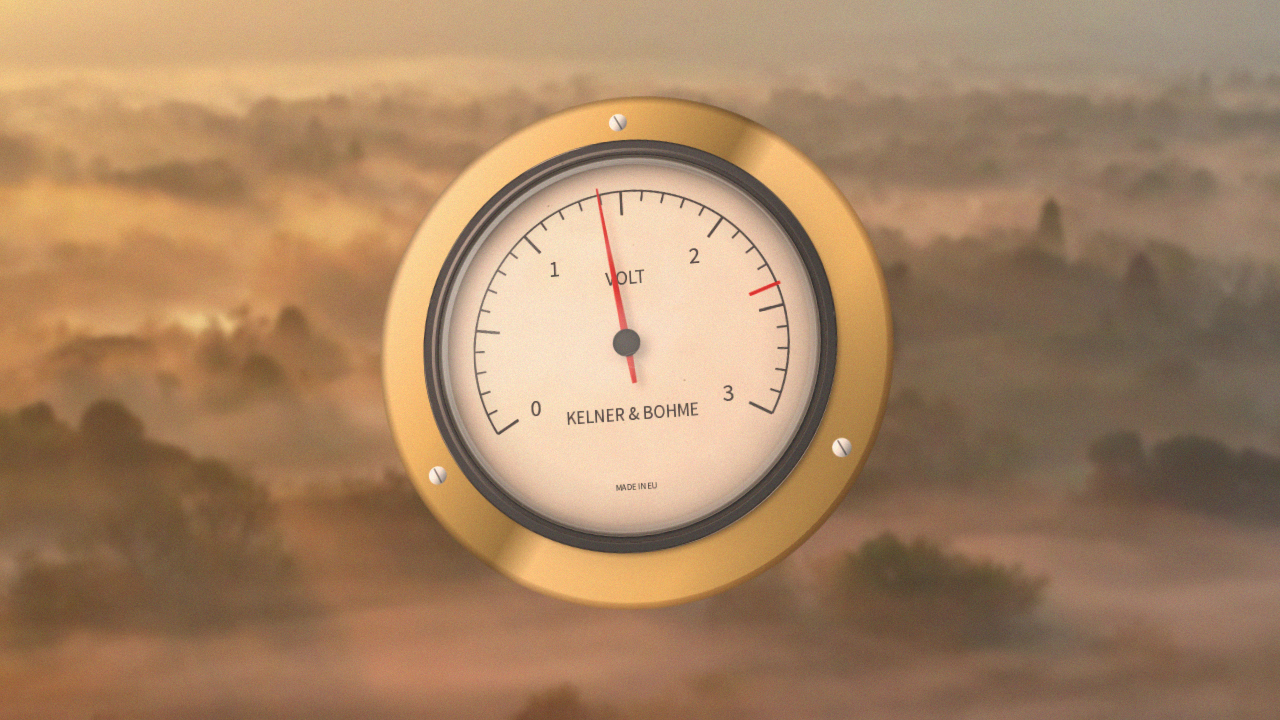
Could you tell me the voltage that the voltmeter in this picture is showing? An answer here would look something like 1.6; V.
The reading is 1.4; V
